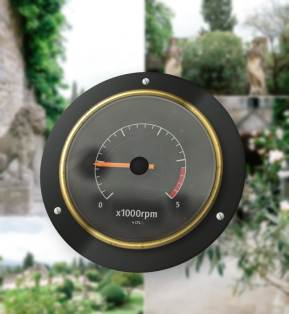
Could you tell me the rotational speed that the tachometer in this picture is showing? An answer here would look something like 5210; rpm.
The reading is 900; rpm
